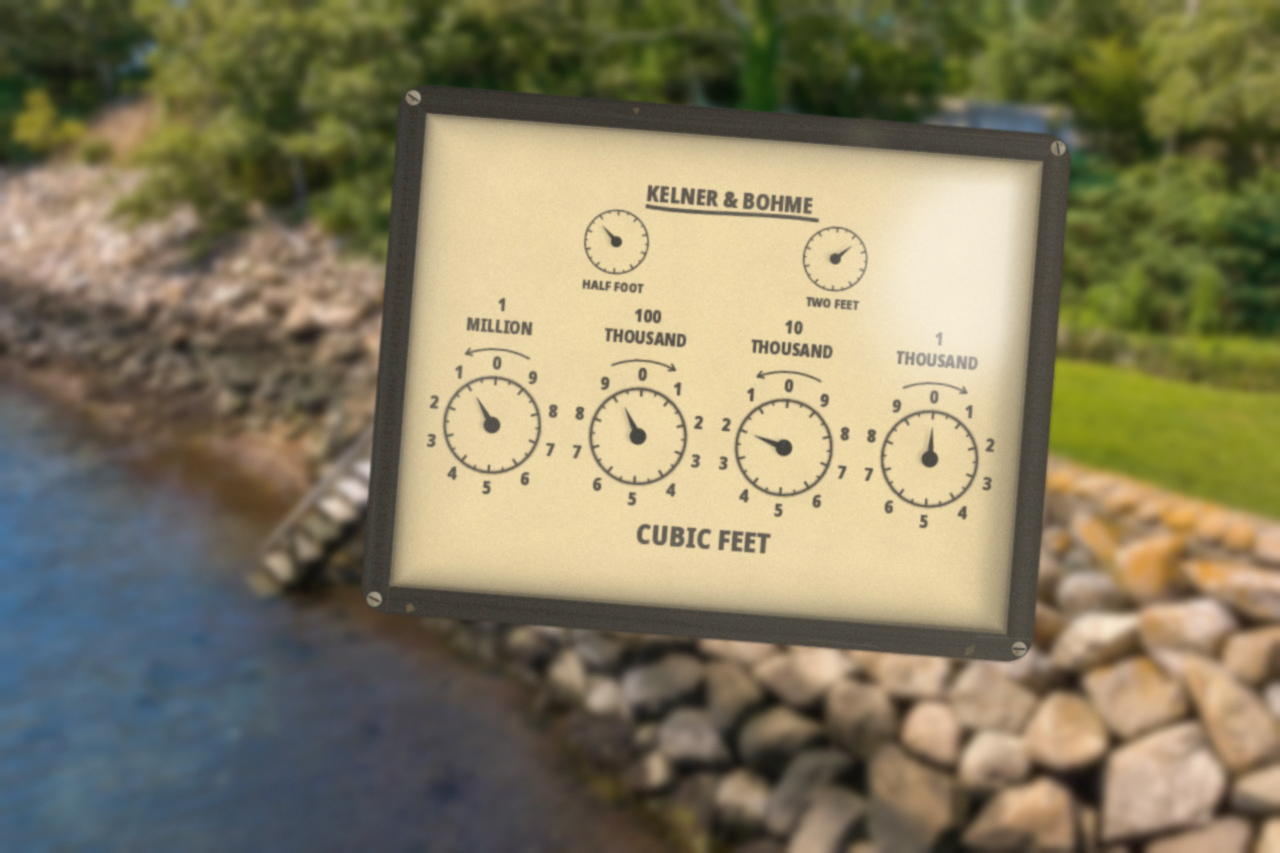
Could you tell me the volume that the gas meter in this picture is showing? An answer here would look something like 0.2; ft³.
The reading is 92000; ft³
